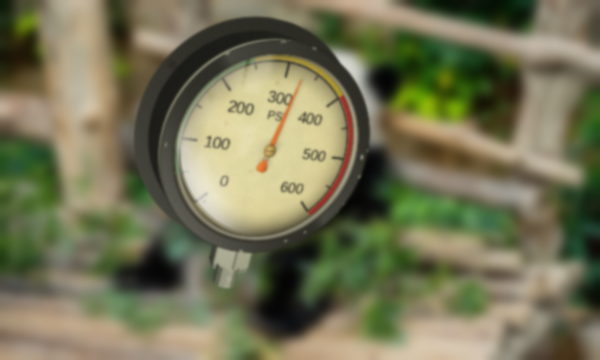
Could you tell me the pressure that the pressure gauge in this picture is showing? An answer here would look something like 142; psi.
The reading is 325; psi
